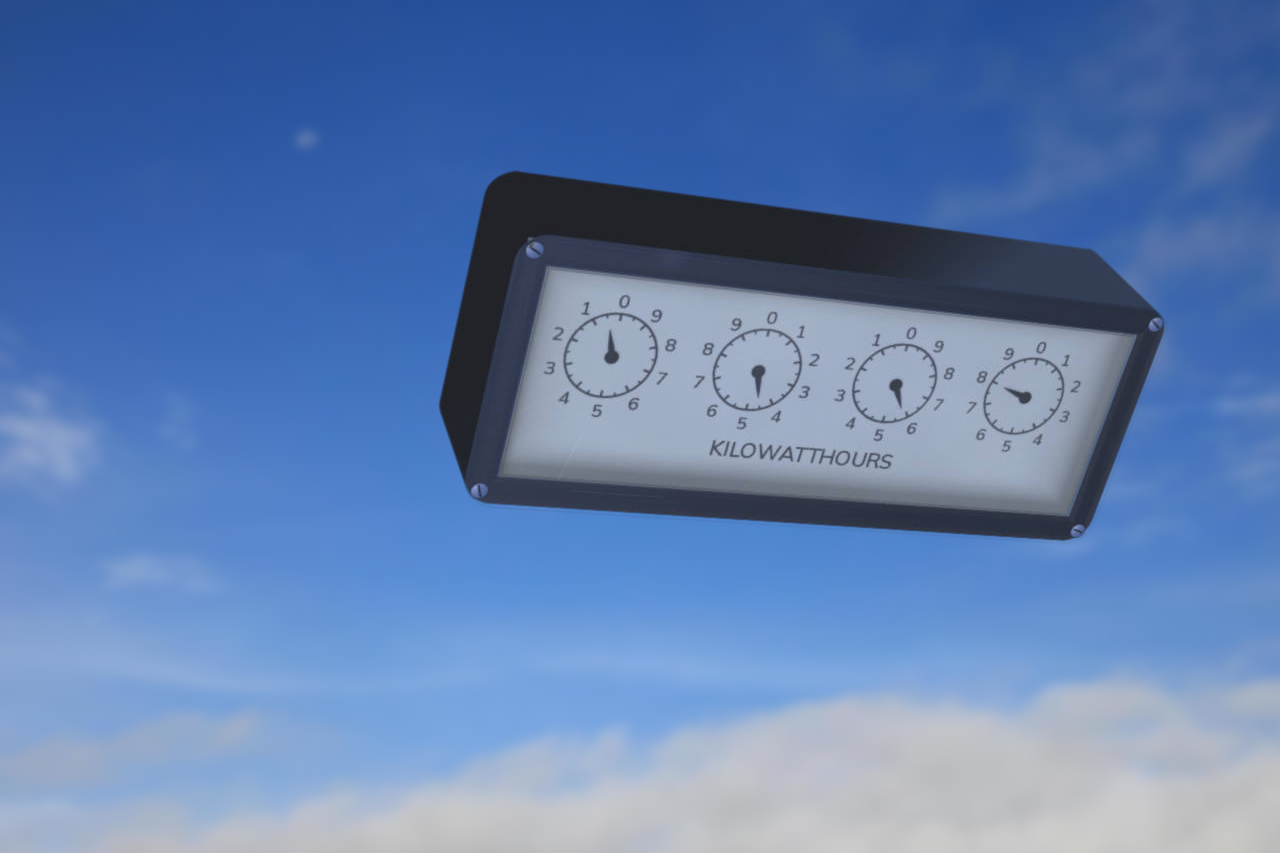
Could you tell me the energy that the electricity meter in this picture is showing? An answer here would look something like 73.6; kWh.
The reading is 458; kWh
